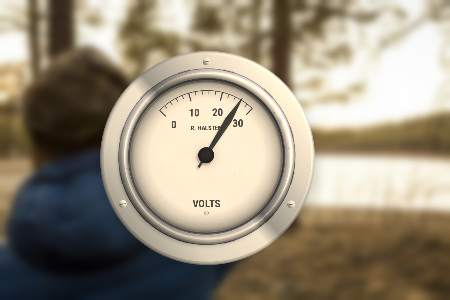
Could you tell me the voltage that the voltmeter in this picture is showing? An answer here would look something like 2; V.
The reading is 26; V
